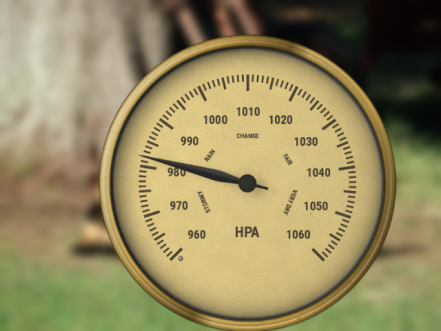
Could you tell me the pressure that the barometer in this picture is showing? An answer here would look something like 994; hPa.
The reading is 982; hPa
